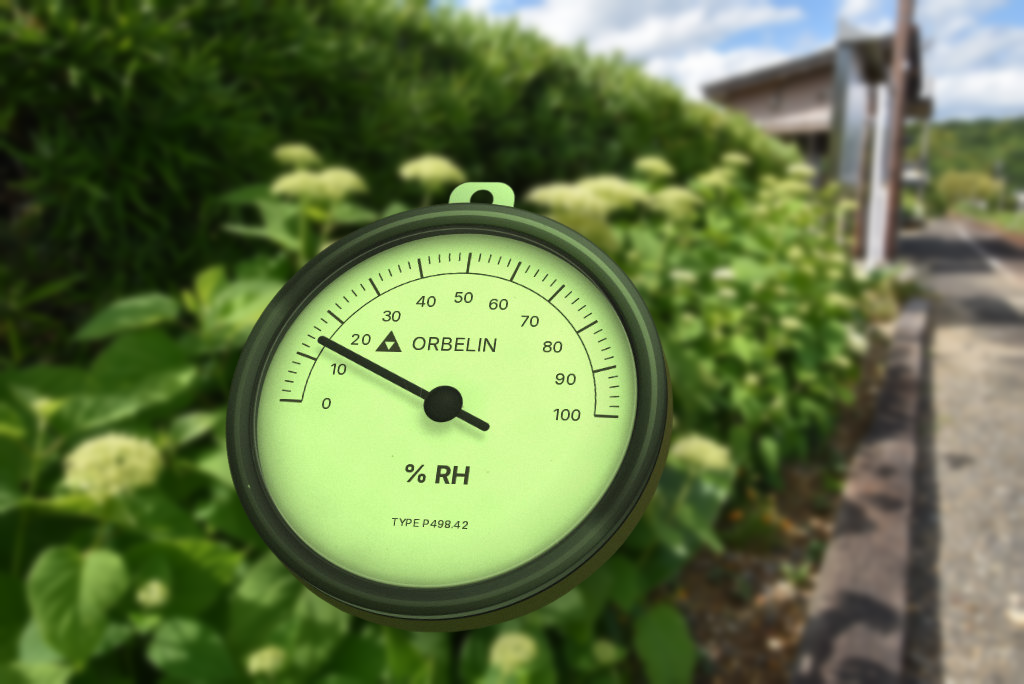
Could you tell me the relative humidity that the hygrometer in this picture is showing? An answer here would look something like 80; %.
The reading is 14; %
